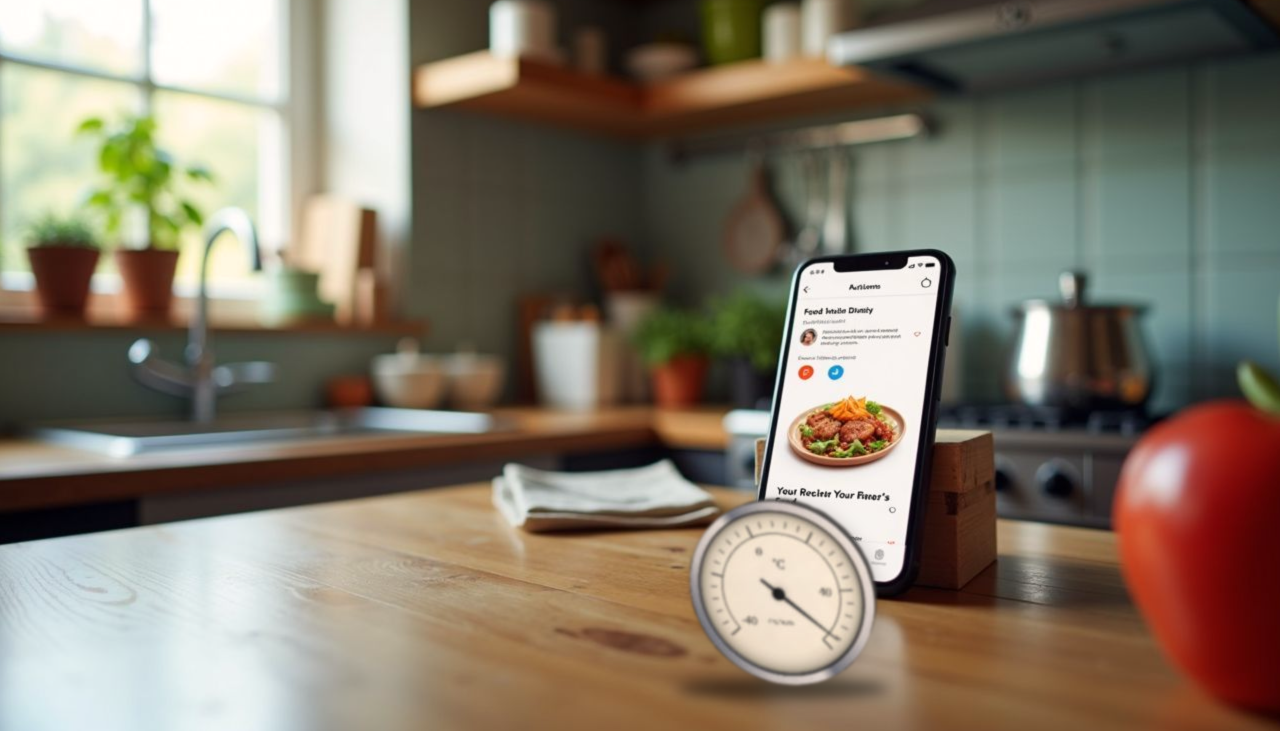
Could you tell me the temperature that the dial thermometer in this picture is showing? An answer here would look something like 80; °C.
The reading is 56; °C
